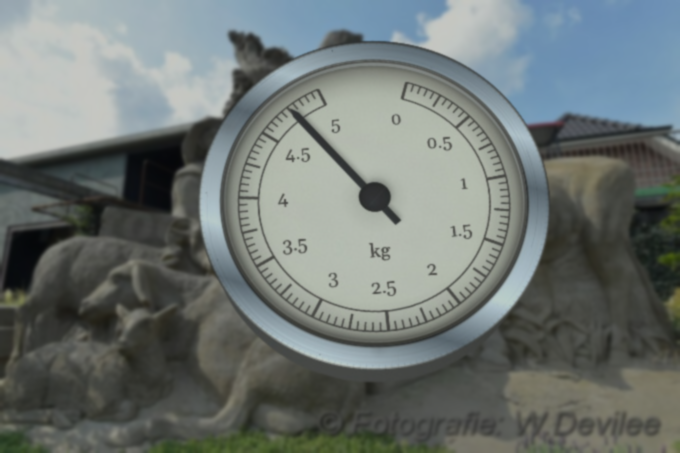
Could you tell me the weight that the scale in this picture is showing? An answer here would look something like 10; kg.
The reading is 4.75; kg
